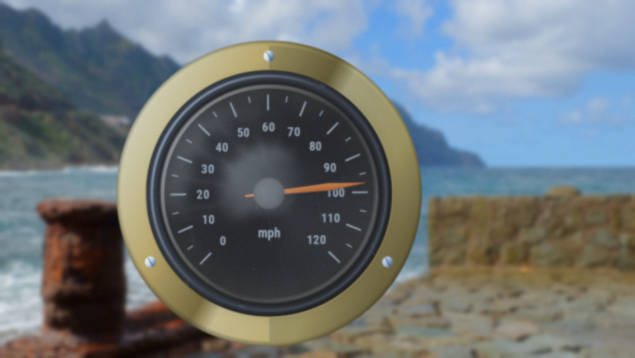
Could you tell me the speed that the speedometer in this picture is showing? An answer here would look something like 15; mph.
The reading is 97.5; mph
